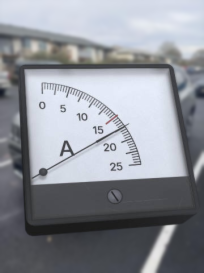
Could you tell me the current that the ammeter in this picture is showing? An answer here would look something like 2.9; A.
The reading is 17.5; A
